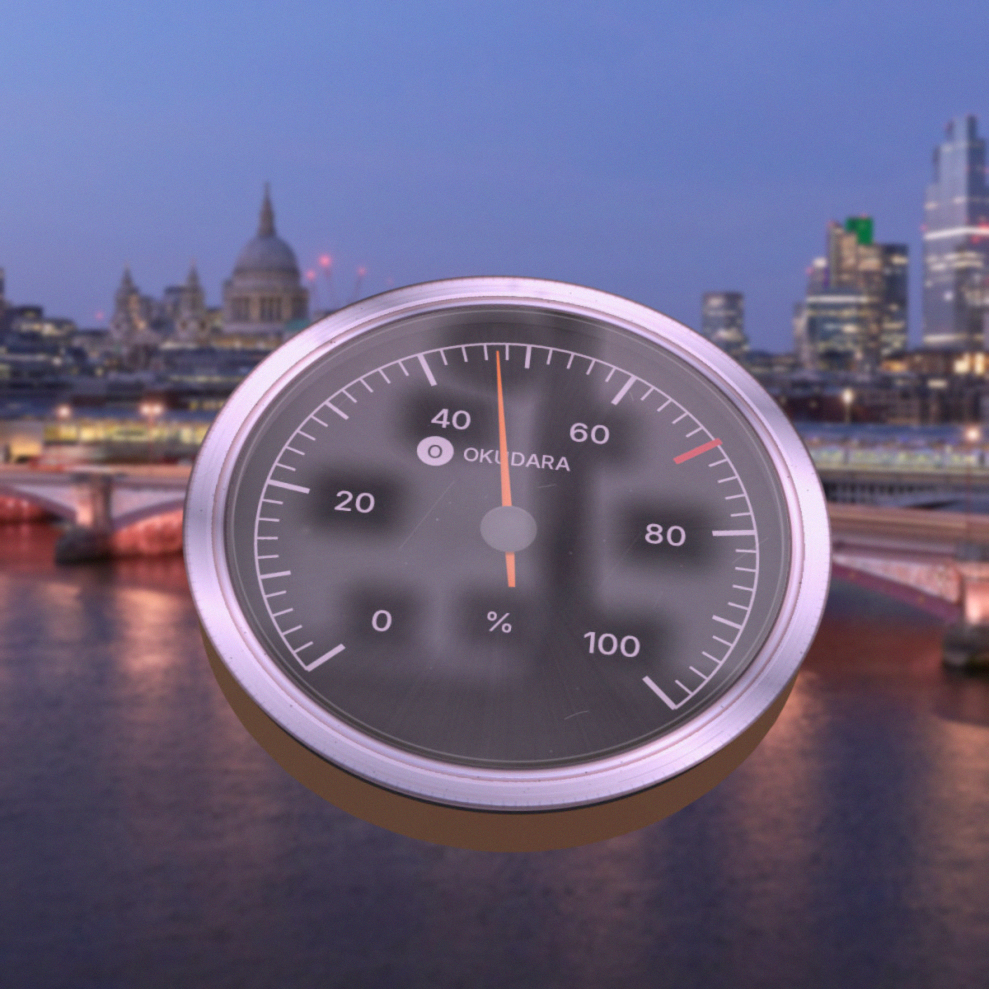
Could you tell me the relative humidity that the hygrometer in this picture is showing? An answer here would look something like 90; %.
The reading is 47; %
